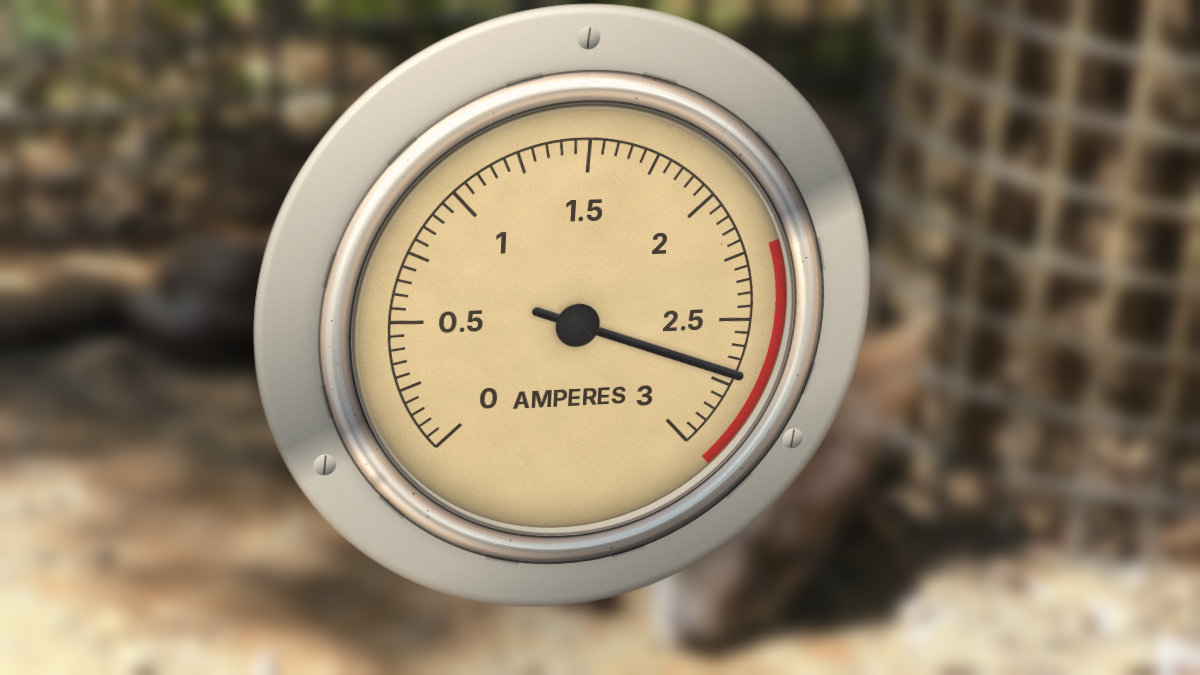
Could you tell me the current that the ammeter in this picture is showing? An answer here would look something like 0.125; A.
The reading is 2.7; A
